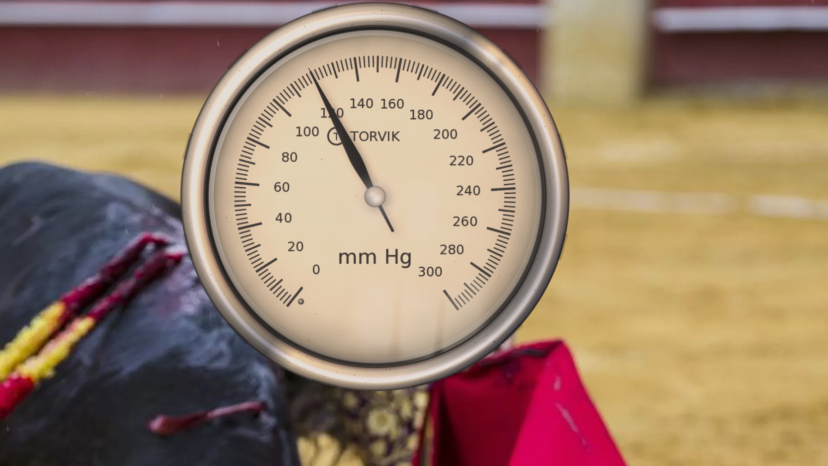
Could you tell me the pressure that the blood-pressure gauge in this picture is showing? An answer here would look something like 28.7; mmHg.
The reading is 120; mmHg
